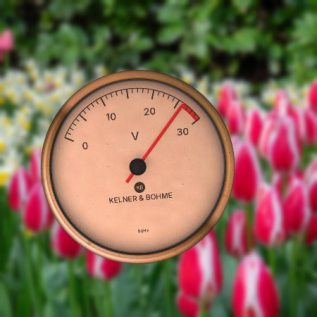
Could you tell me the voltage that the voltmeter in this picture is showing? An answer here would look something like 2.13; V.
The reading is 26; V
